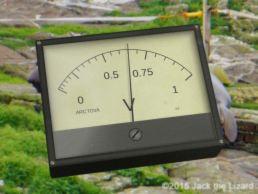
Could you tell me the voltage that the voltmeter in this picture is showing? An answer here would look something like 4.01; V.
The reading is 0.65; V
